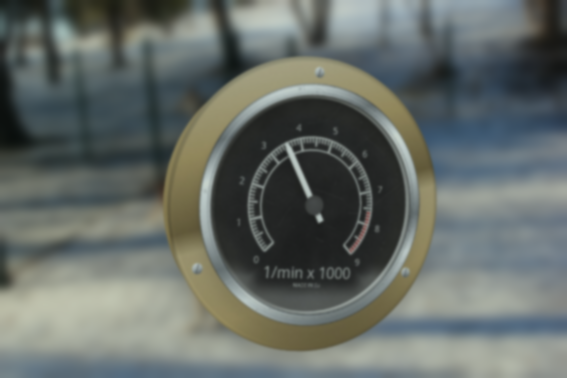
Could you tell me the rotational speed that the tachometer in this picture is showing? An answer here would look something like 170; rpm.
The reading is 3500; rpm
